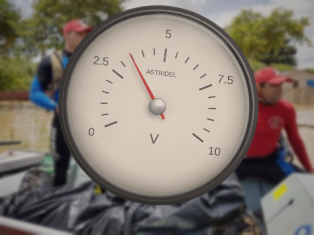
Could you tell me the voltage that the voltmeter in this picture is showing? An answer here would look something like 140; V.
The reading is 3.5; V
